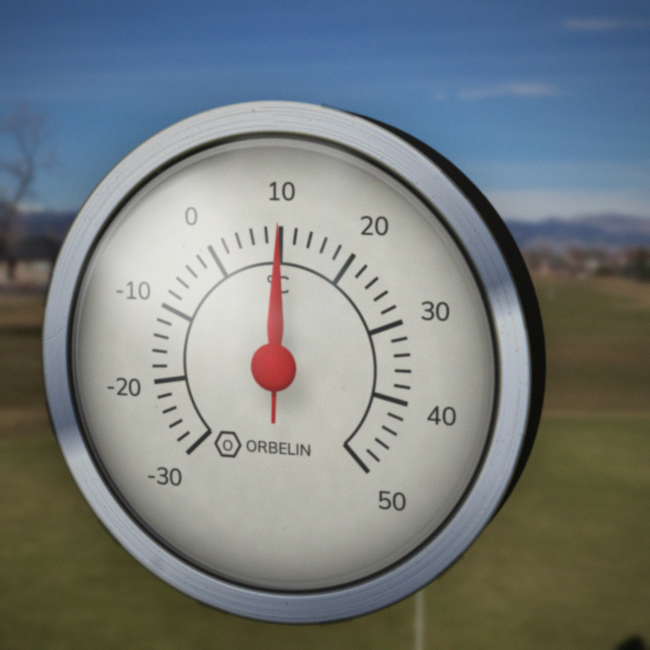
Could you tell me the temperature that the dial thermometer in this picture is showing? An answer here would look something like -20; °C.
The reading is 10; °C
